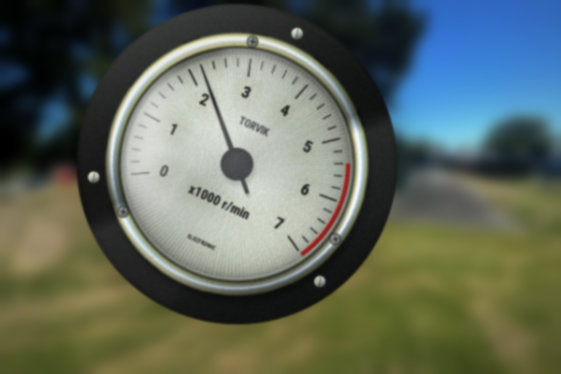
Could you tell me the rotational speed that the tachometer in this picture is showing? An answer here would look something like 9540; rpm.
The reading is 2200; rpm
